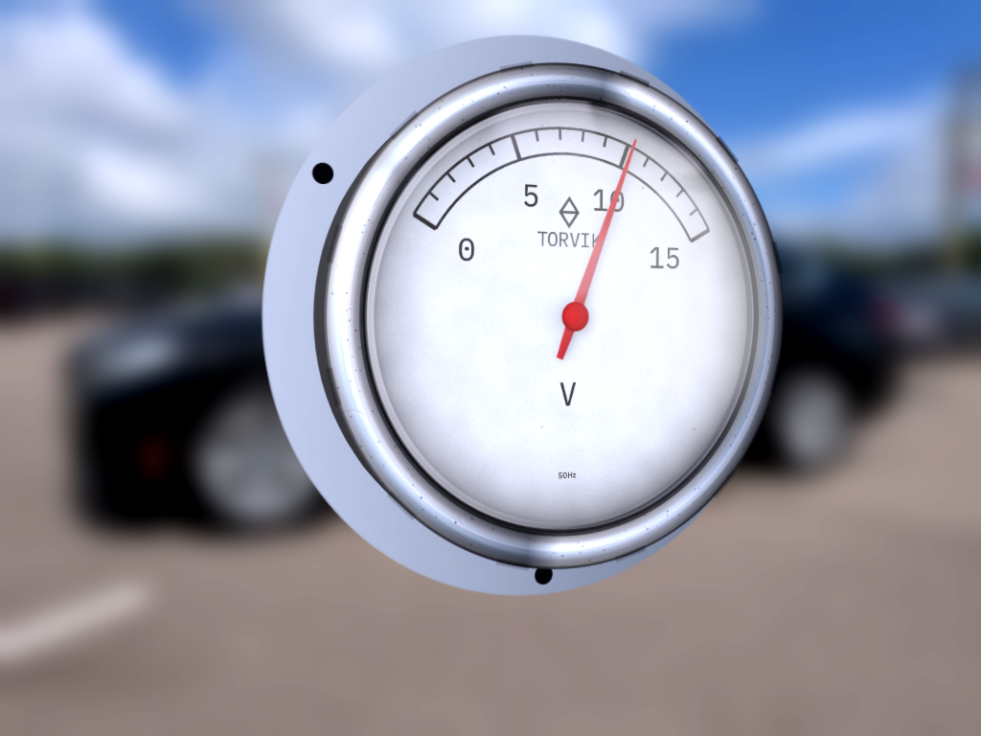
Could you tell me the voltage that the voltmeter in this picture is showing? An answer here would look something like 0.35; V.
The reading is 10; V
